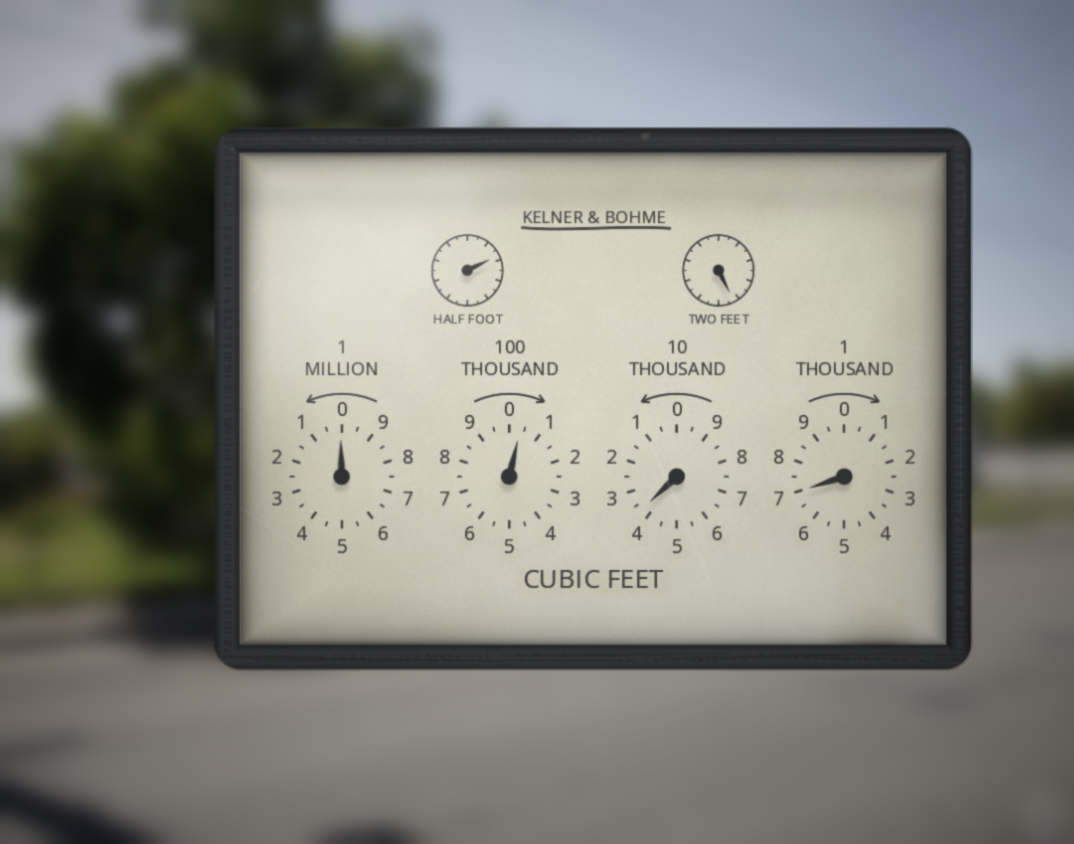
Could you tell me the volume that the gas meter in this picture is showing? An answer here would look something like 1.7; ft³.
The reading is 3700; ft³
